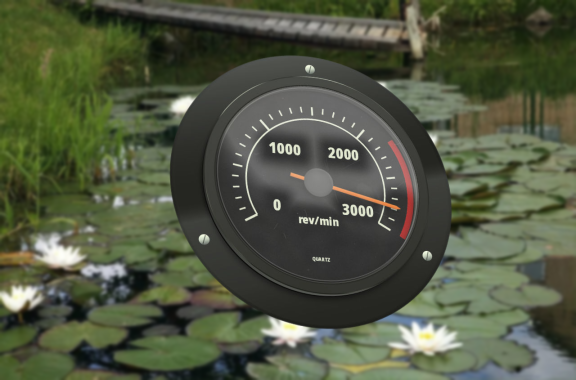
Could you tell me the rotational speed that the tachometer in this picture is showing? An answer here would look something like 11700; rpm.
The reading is 2800; rpm
